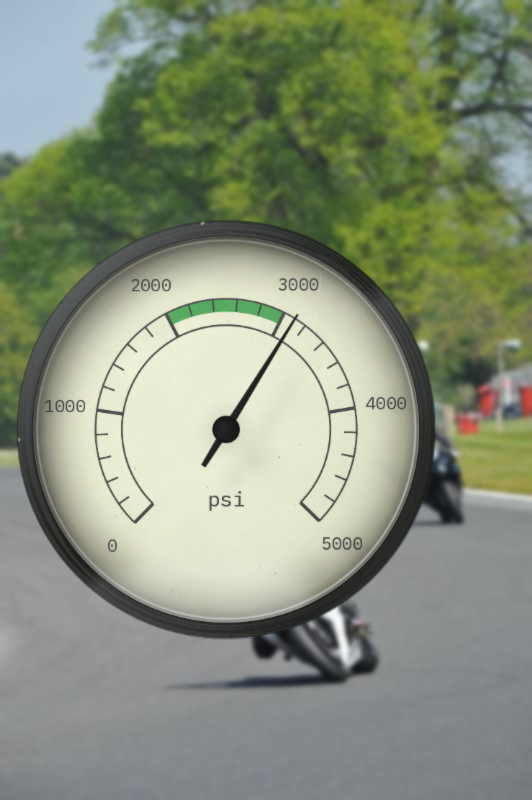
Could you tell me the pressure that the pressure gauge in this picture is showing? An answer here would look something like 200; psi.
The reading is 3100; psi
